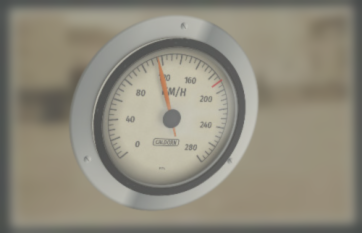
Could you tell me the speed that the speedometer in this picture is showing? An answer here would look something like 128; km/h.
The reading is 115; km/h
